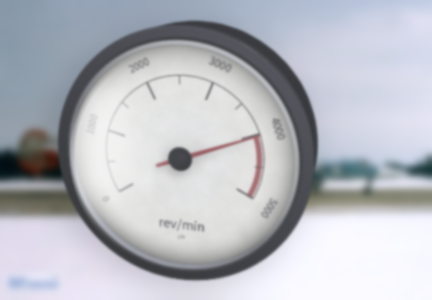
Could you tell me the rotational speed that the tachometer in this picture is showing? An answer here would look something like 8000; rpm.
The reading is 4000; rpm
